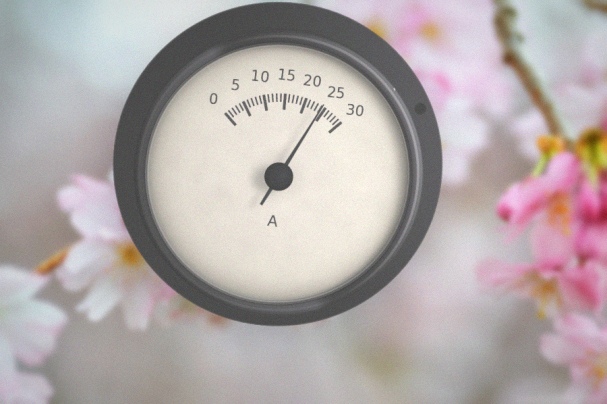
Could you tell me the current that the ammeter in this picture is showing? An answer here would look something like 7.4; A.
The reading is 24; A
